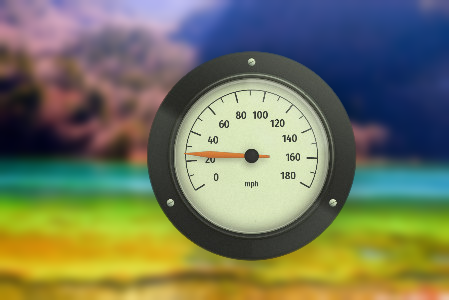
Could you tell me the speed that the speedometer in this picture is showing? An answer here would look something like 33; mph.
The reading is 25; mph
